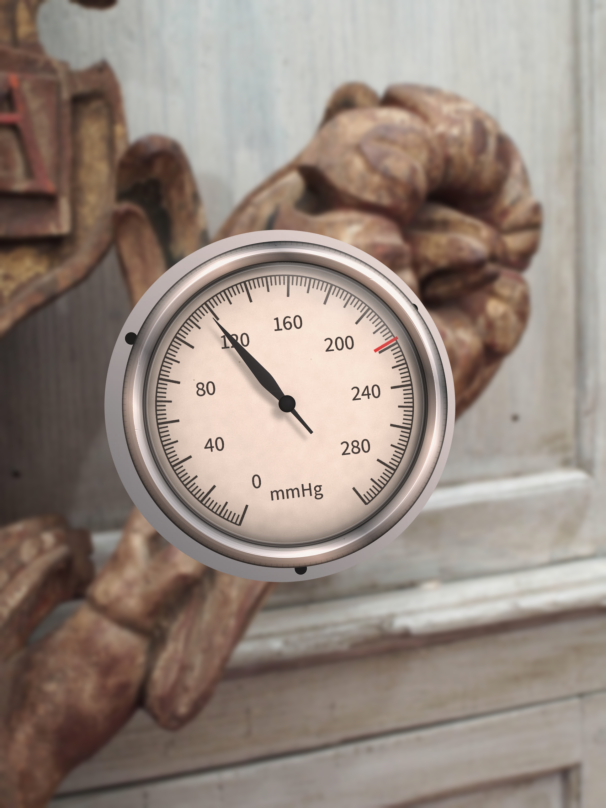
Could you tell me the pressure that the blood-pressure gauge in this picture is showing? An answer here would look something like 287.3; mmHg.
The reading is 118; mmHg
